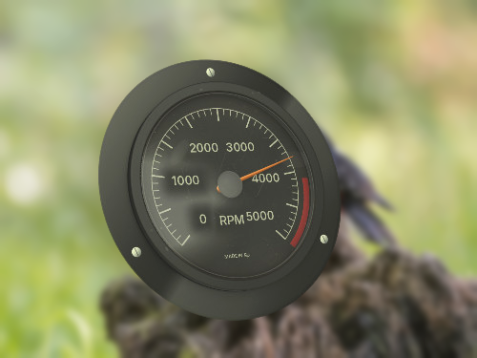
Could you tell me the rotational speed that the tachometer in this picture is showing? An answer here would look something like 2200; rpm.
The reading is 3800; rpm
